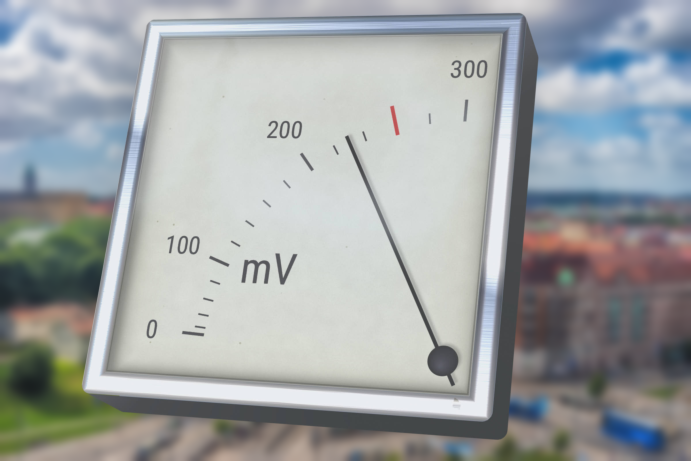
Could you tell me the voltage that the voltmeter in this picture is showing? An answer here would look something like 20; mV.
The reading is 230; mV
